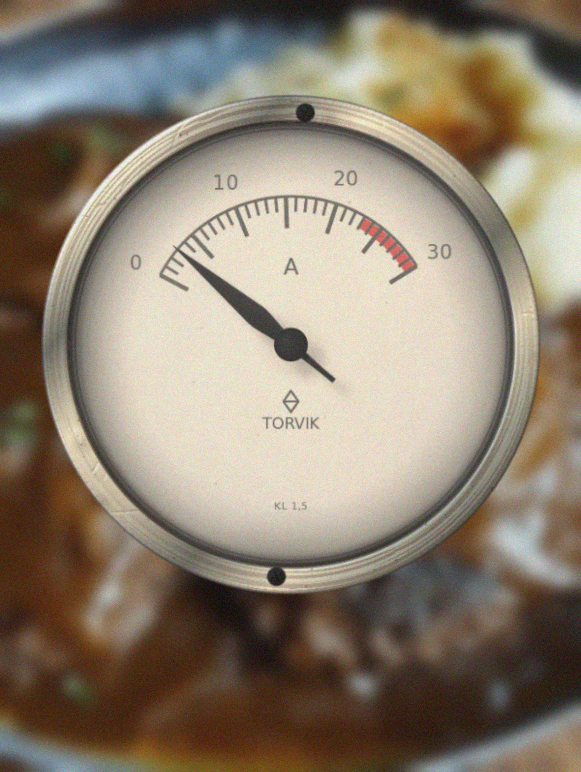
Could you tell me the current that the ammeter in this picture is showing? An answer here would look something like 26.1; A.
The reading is 3; A
